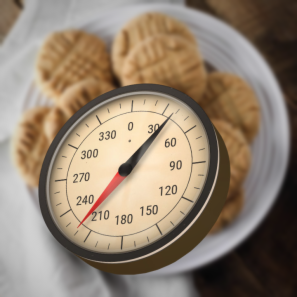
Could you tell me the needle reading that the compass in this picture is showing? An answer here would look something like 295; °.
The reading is 220; °
